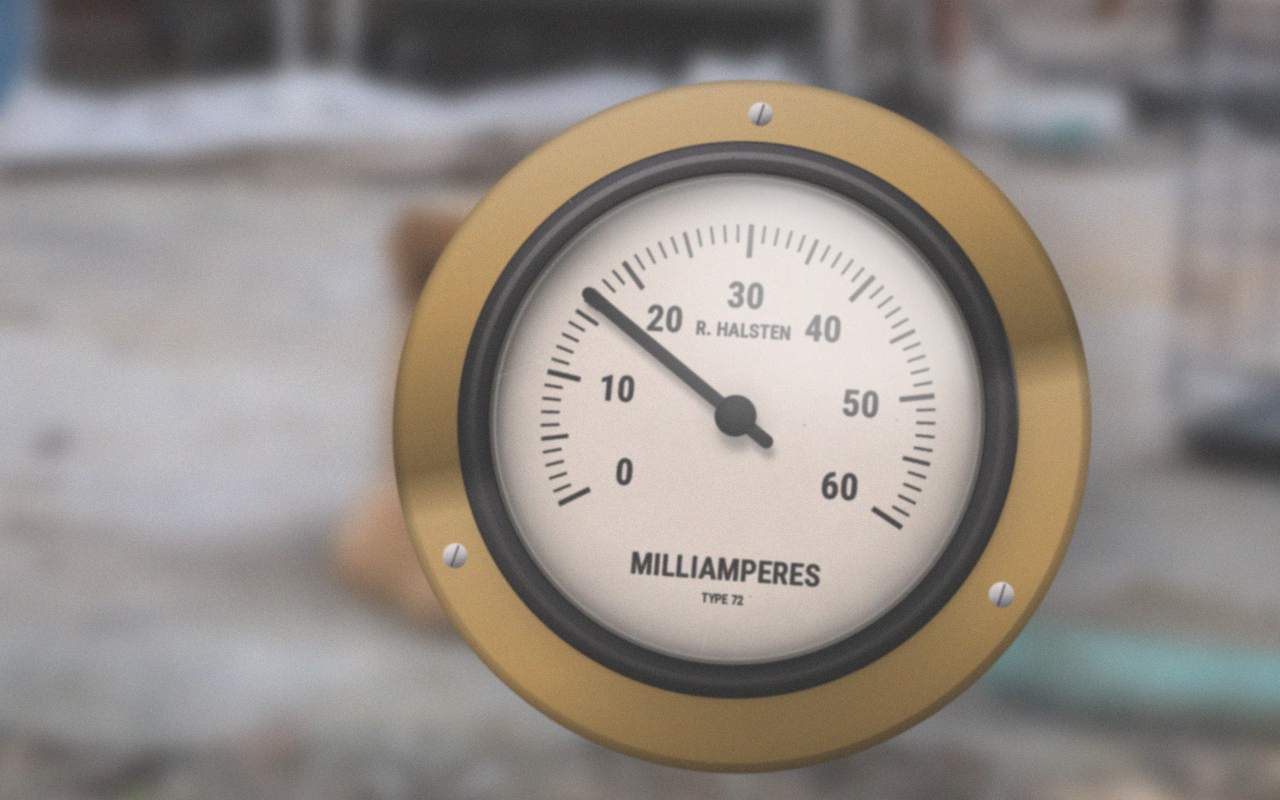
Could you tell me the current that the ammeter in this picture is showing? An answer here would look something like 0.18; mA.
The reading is 16.5; mA
